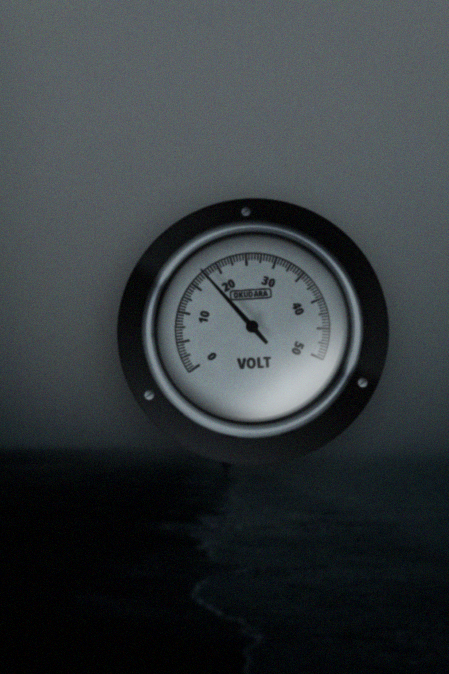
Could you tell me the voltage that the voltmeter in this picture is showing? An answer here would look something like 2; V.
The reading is 17.5; V
